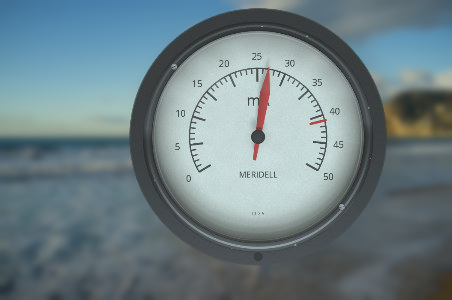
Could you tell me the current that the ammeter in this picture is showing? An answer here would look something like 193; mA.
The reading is 27; mA
